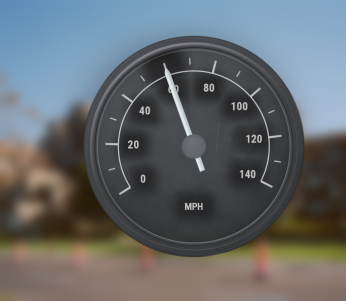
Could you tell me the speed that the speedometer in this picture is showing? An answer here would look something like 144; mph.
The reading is 60; mph
